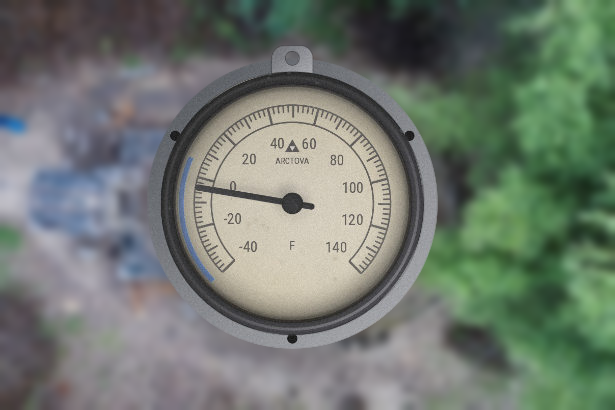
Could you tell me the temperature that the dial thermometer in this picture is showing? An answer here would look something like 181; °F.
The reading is -4; °F
